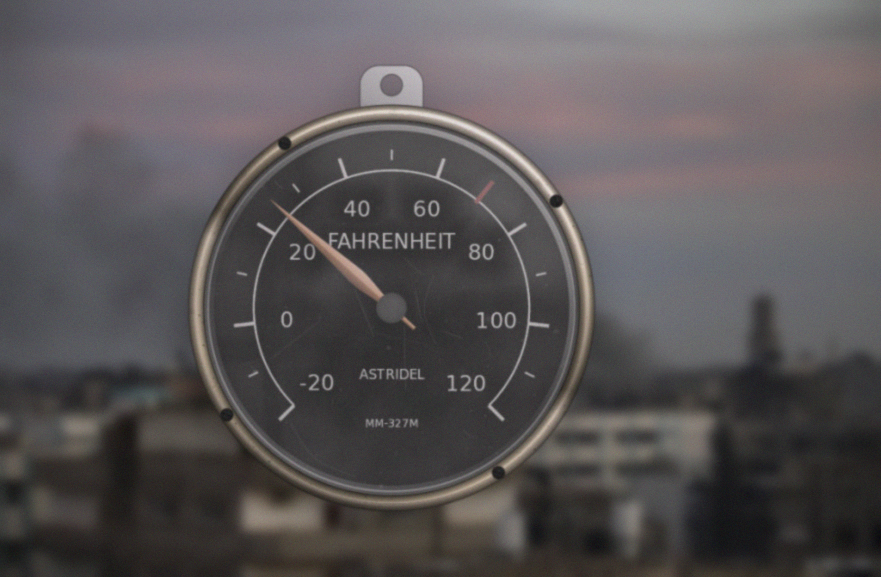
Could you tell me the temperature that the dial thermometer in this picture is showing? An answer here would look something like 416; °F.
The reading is 25; °F
